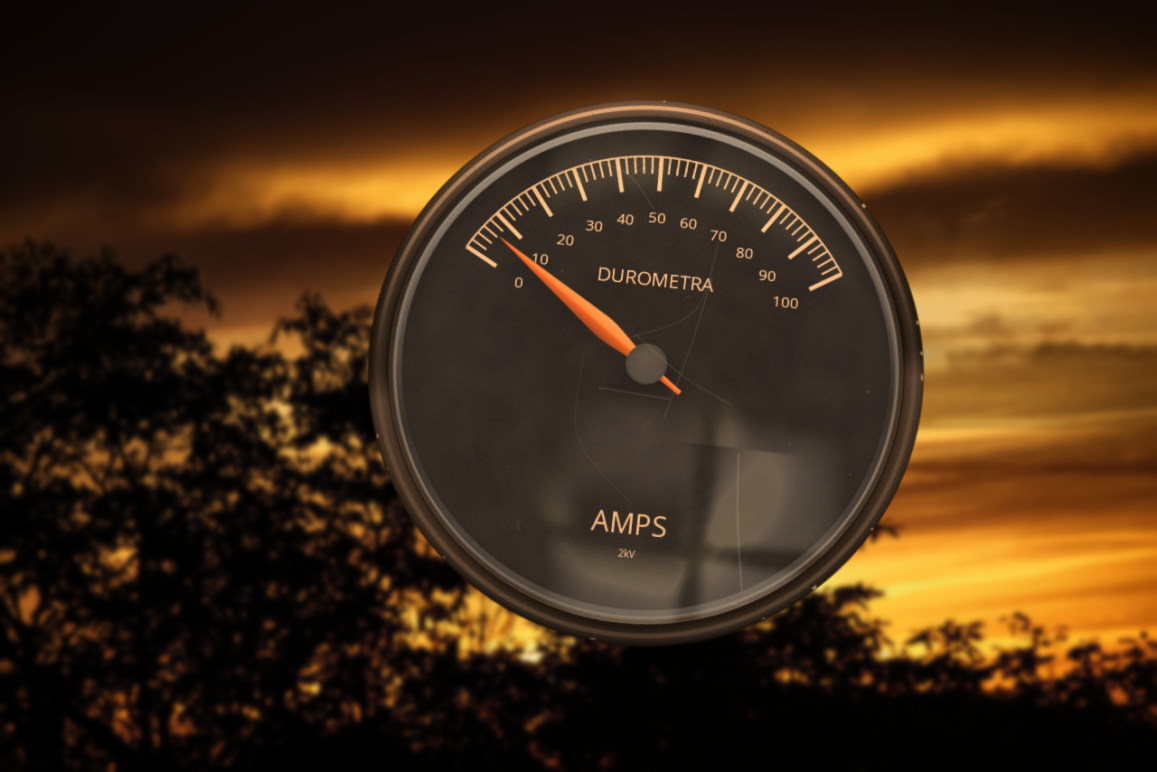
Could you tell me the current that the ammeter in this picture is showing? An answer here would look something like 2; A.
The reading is 6; A
